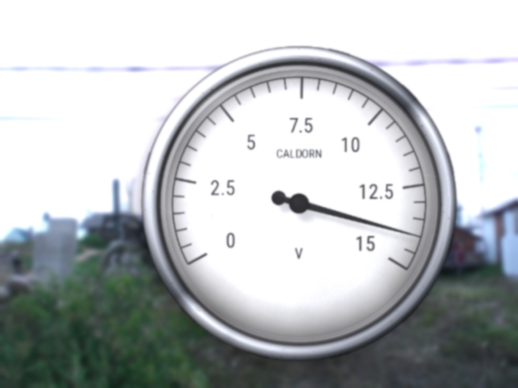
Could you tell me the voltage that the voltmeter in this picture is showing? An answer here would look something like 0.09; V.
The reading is 14; V
